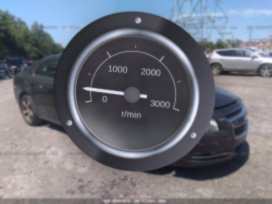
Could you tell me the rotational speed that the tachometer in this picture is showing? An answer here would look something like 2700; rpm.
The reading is 250; rpm
